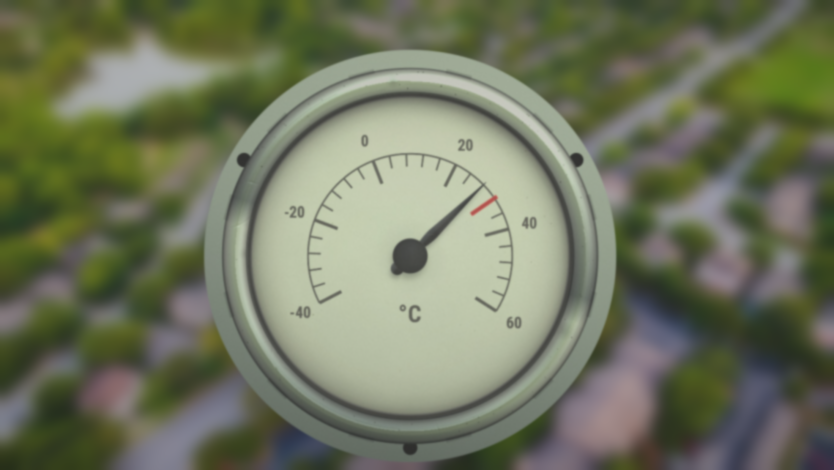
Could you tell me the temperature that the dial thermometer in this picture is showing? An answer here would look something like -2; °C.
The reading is 28; °C
